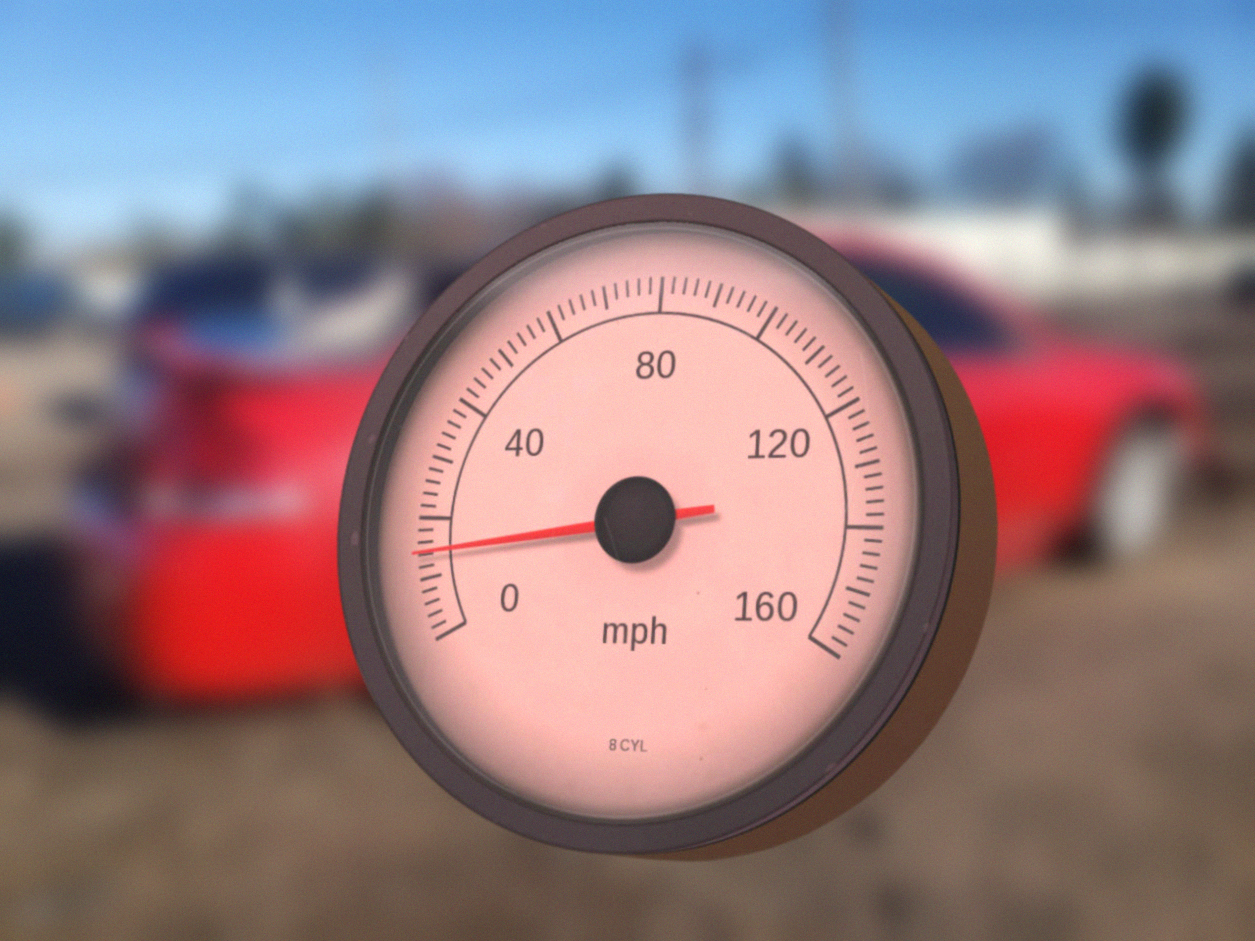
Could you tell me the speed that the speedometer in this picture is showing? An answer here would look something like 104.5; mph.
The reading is 14; mph
